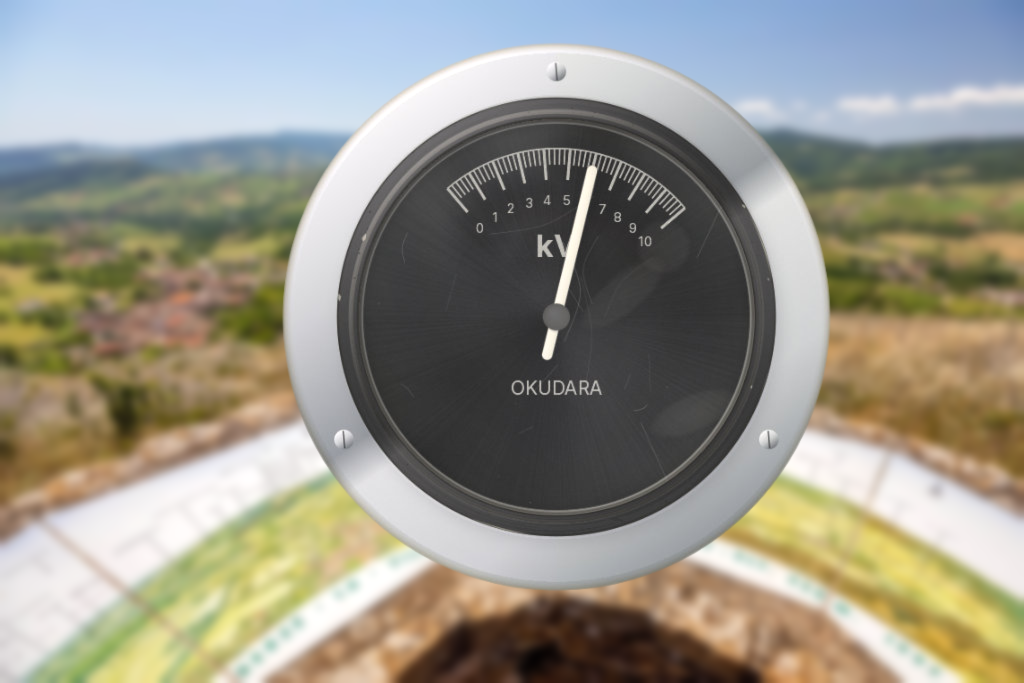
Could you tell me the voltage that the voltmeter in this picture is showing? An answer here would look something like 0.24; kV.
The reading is 6; kV
